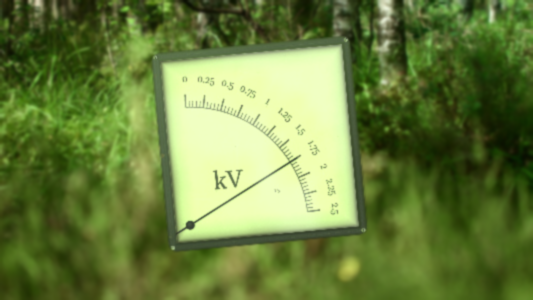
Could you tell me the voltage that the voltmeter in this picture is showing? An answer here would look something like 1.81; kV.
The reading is 1.75; kV
